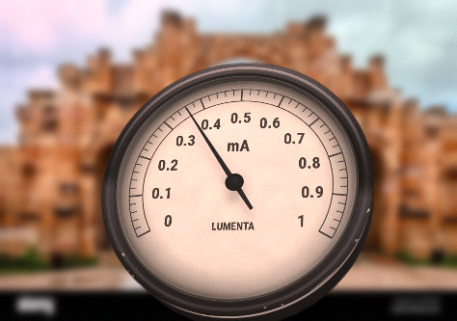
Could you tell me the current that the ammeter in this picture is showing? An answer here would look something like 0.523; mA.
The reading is 0.36; mA
